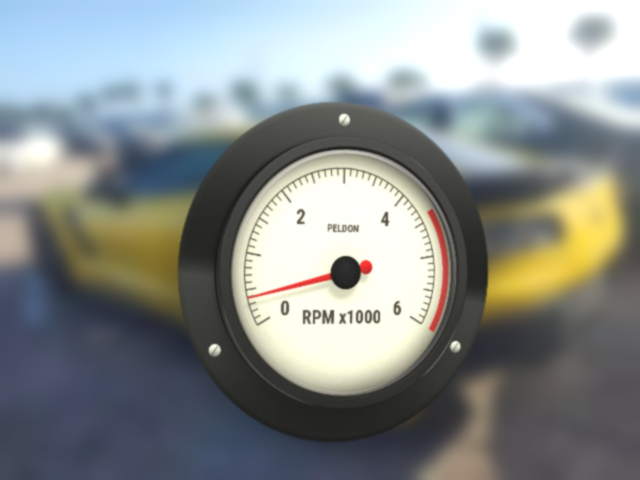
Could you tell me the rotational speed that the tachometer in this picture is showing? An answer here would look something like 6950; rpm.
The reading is 400; rpm
